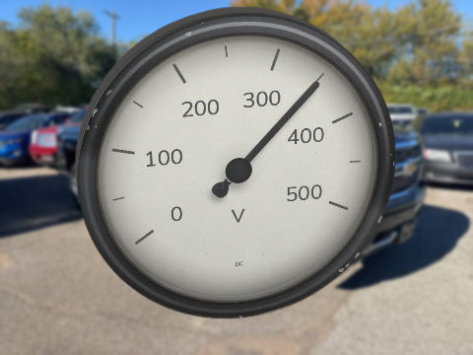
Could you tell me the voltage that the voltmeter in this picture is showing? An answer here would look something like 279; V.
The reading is 350; V
